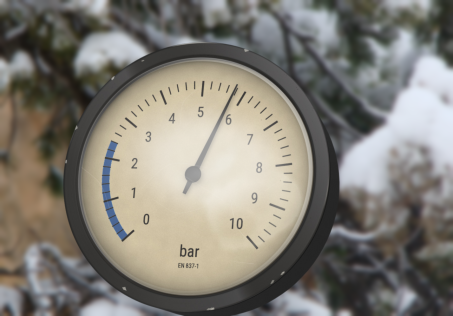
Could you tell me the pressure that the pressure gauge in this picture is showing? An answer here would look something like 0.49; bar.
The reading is 5.8; bar
